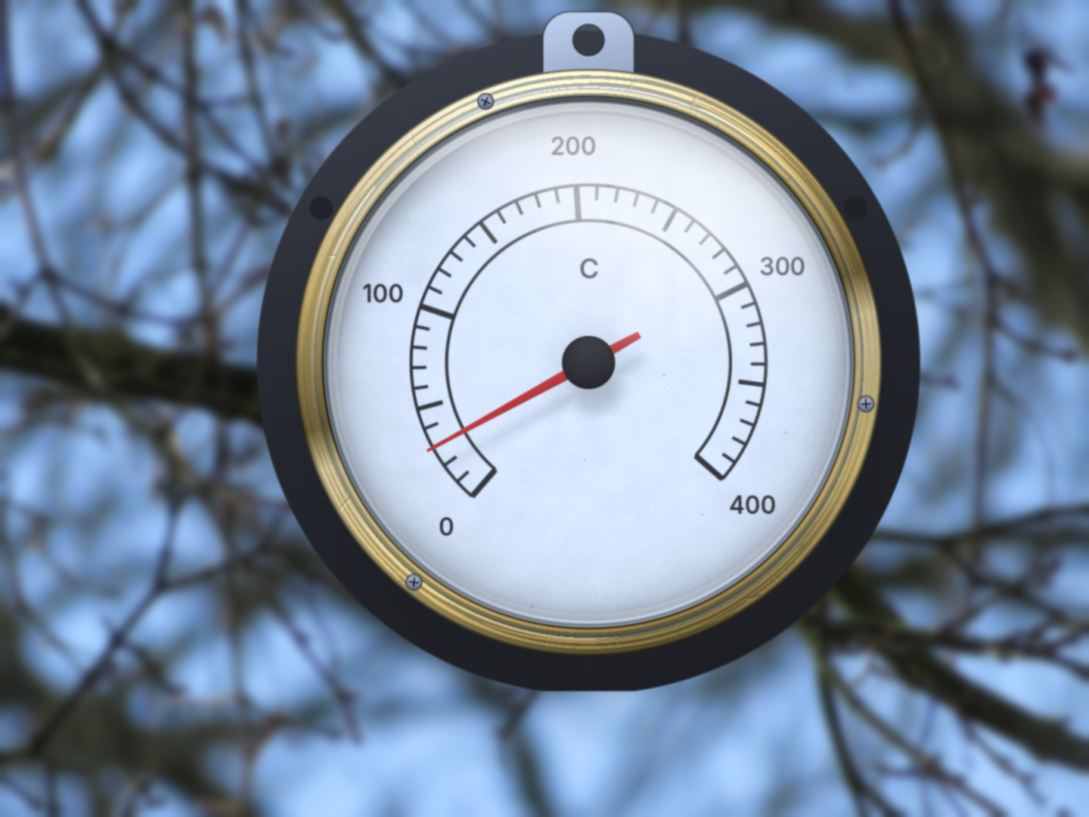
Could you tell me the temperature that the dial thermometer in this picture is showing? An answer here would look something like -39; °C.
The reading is 30; °C
